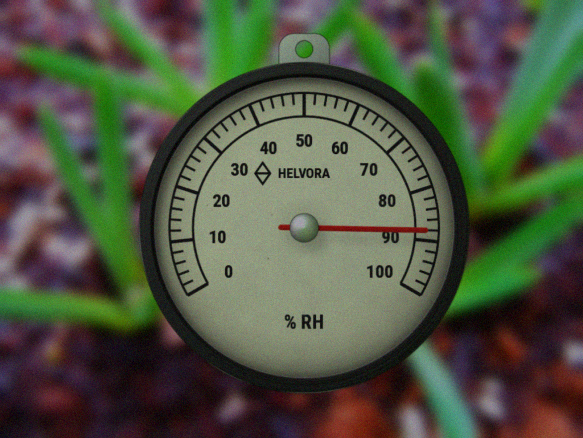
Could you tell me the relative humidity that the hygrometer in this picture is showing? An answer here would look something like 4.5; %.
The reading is 88; %
